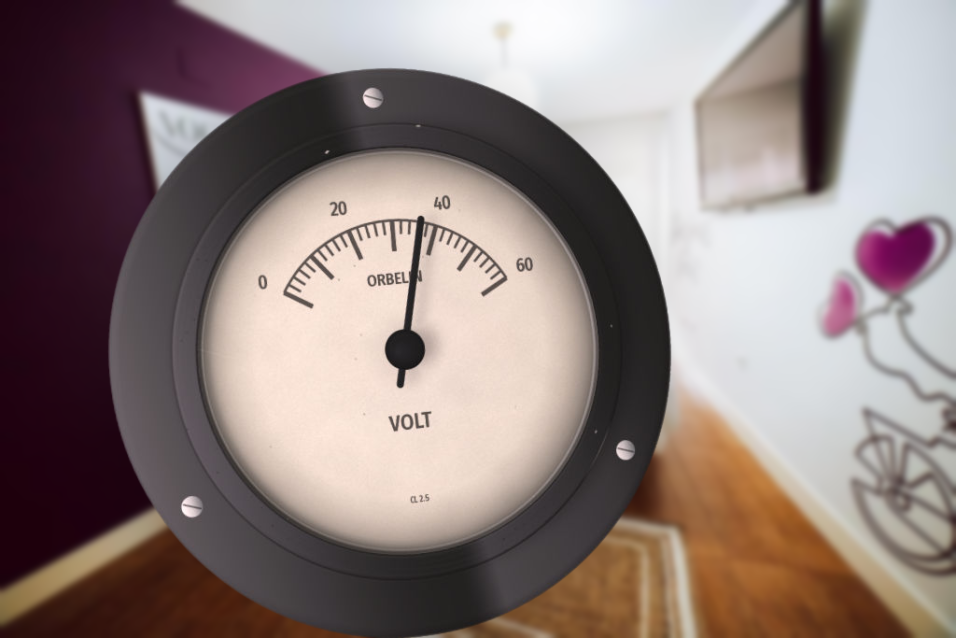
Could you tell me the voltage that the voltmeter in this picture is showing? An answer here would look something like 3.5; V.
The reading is 36; V
